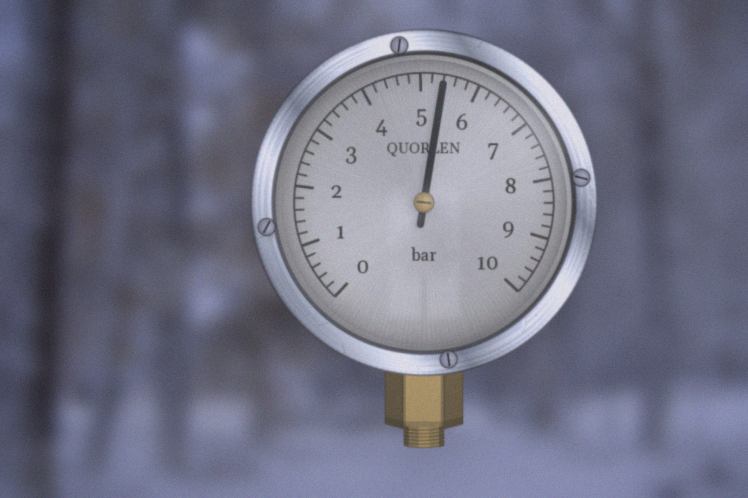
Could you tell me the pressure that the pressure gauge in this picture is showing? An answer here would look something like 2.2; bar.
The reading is 5.4; bar
